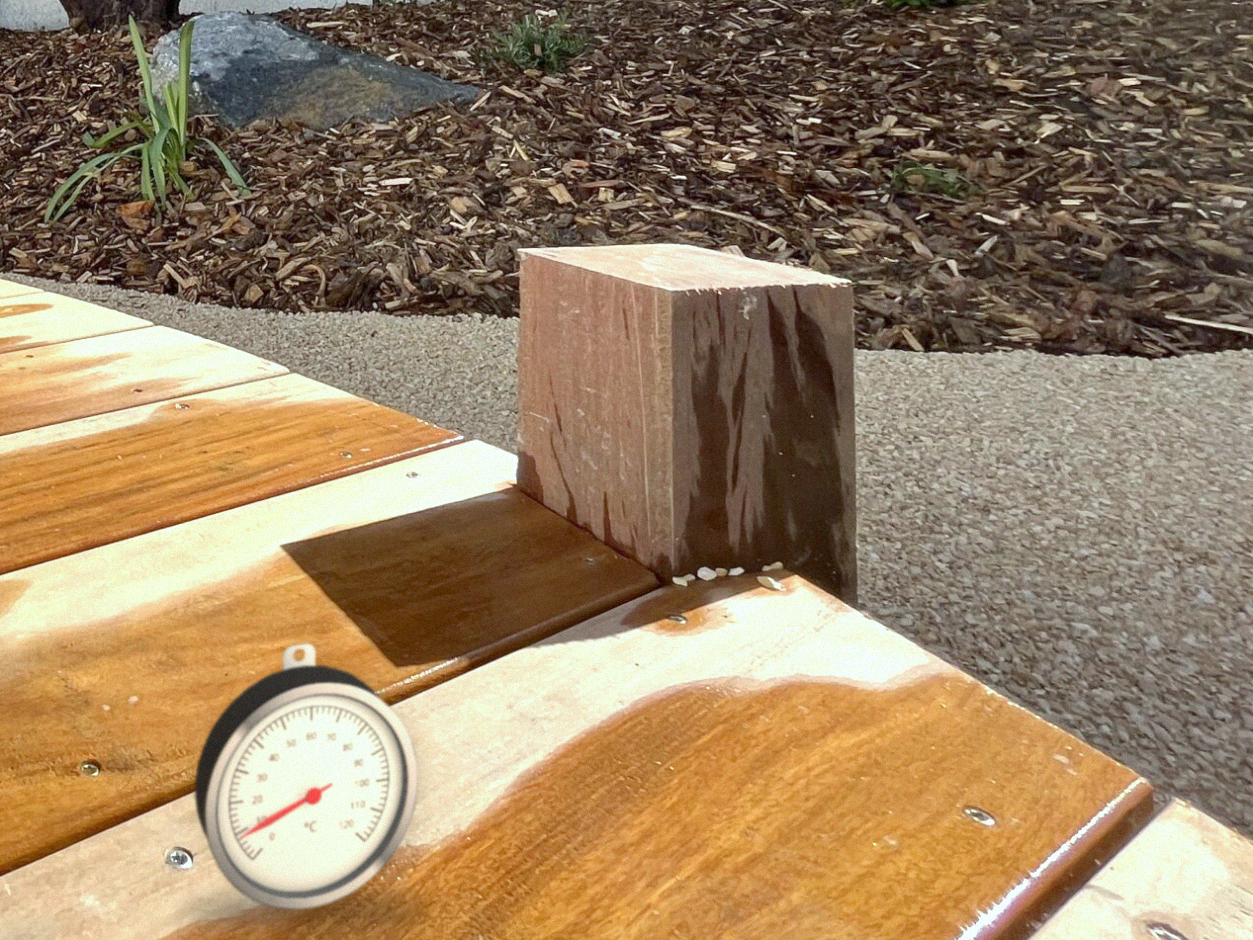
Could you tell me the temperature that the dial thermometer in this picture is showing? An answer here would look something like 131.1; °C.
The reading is 10; °C
